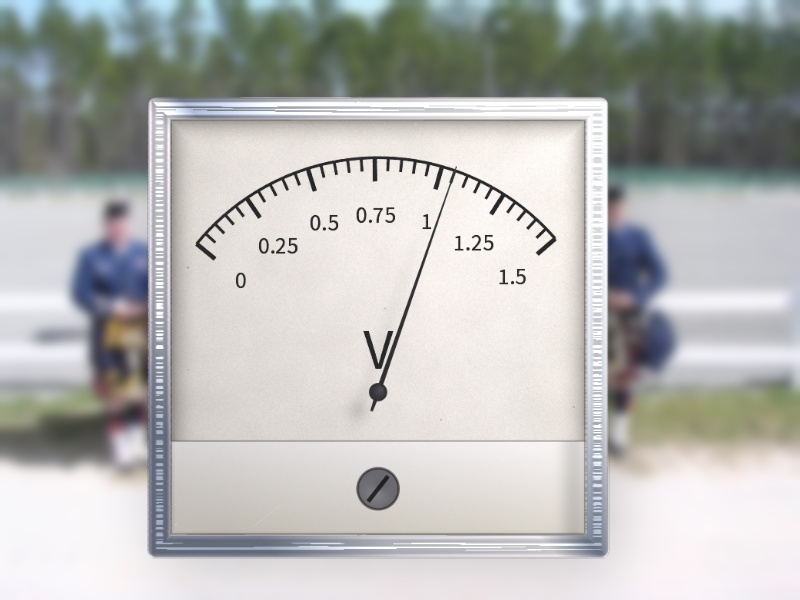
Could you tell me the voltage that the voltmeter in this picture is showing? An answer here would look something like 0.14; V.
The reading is 1.05; V
